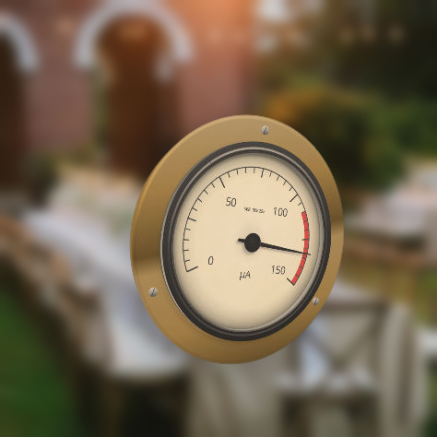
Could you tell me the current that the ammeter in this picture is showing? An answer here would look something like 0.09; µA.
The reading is 132.5; µA
